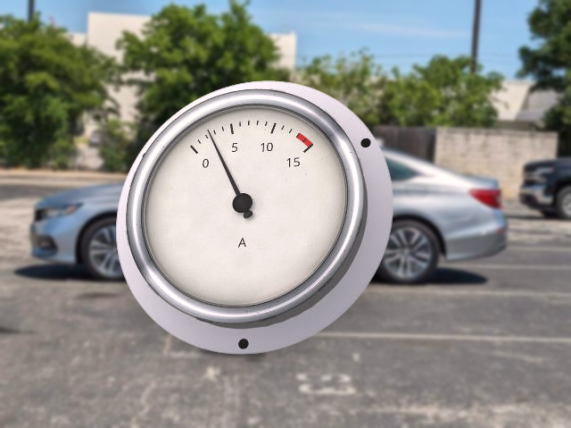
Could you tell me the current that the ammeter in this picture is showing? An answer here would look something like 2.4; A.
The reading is 2.5; A
